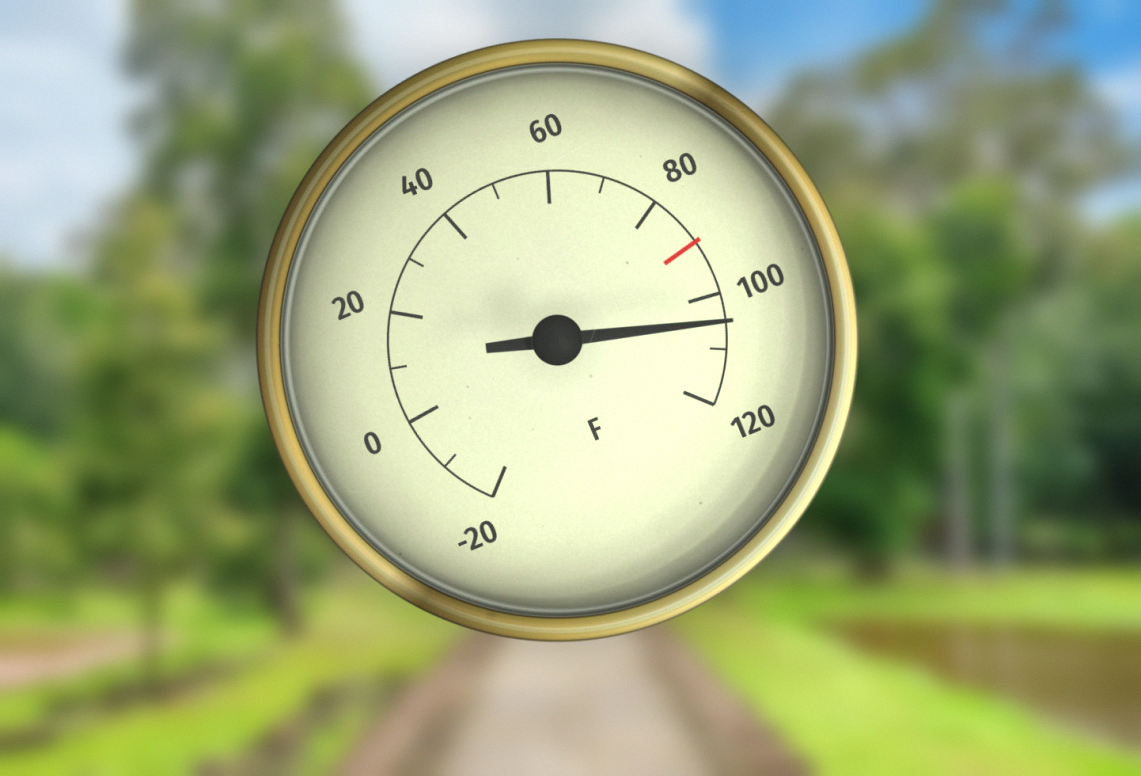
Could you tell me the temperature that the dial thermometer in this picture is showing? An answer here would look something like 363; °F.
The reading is 105; °F
